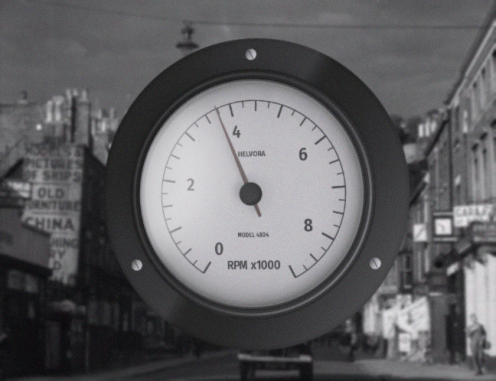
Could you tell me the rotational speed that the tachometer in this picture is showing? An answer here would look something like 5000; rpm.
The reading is 3750; rpm
